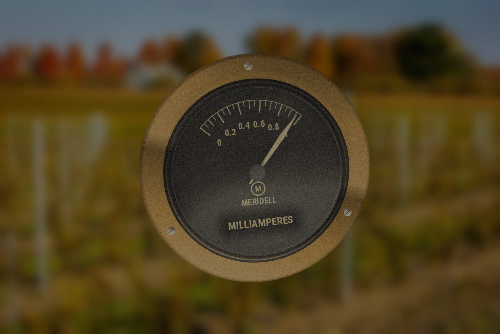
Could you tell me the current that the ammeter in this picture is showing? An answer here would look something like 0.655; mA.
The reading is 0.95; mA
